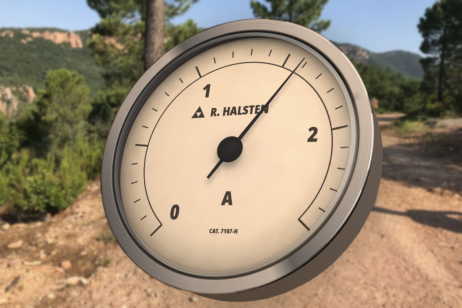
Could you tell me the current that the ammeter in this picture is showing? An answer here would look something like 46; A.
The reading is 1.6; A
